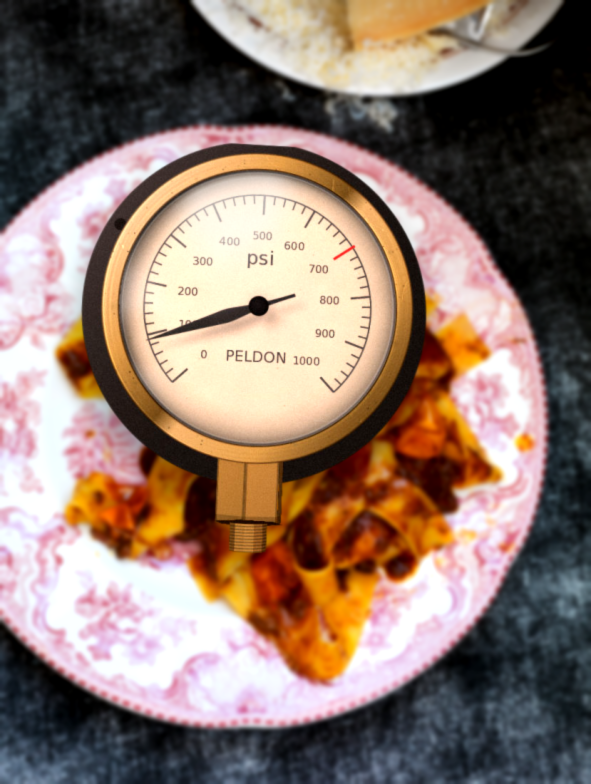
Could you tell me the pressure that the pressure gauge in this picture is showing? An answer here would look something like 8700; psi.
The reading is 90; psi
